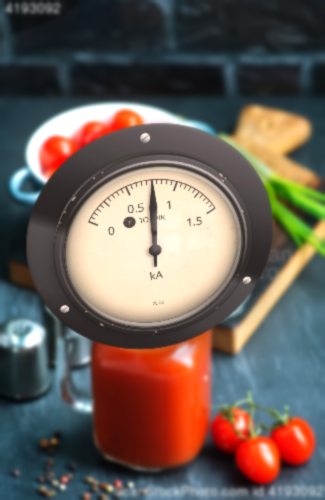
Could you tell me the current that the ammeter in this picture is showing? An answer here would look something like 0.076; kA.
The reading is 0.75; kA
